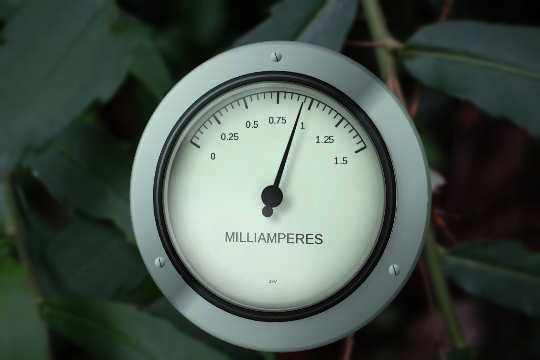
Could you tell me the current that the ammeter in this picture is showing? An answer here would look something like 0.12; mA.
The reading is 0.95; mA
